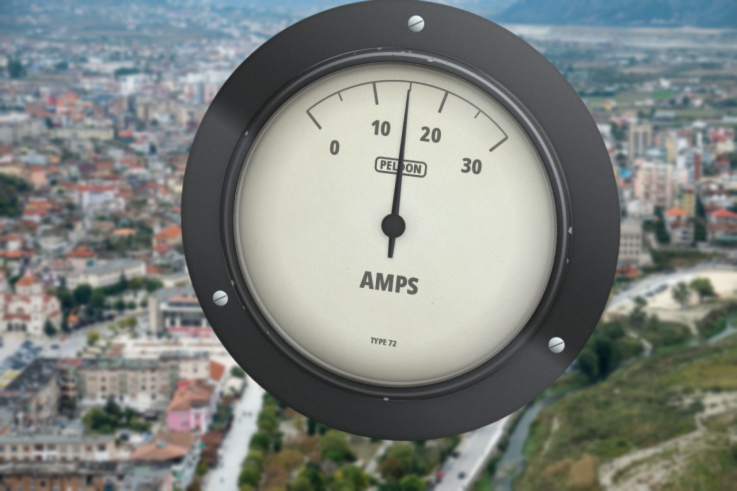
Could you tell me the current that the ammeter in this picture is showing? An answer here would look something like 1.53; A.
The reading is 15; A
